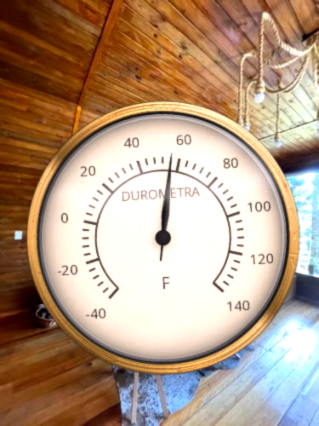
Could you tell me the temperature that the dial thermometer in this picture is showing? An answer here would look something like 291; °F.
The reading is 56; °F
